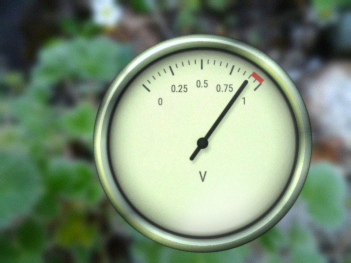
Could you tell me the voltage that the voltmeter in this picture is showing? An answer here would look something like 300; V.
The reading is 0.9; V
